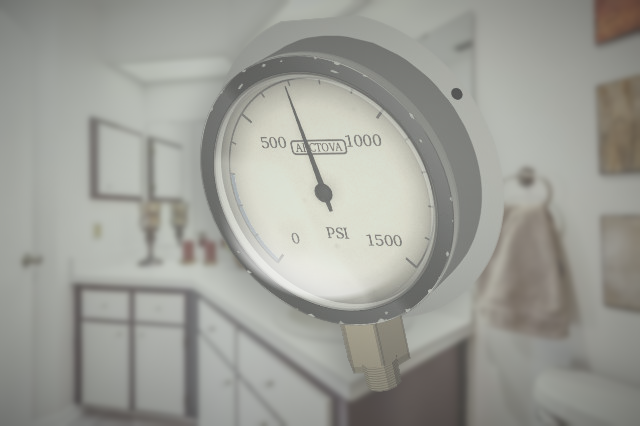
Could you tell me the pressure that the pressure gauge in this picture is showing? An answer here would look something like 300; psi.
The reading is 700; psi
